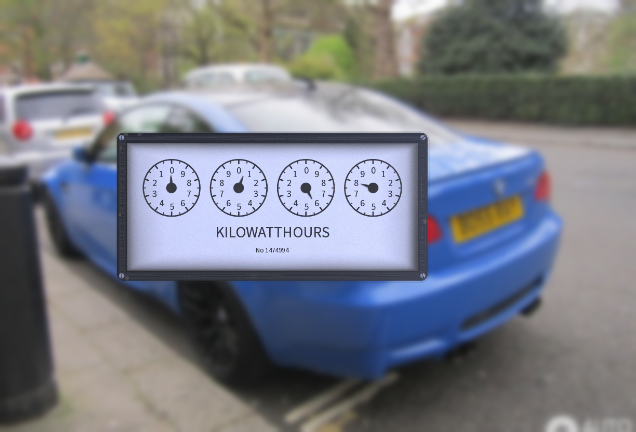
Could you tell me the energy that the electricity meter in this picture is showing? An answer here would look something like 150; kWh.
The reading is 58; kWh
